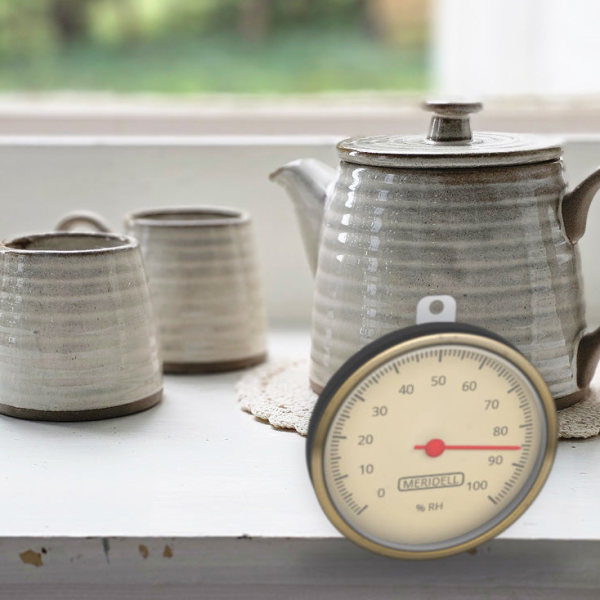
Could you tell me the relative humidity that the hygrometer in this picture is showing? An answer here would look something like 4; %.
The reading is 85; %
